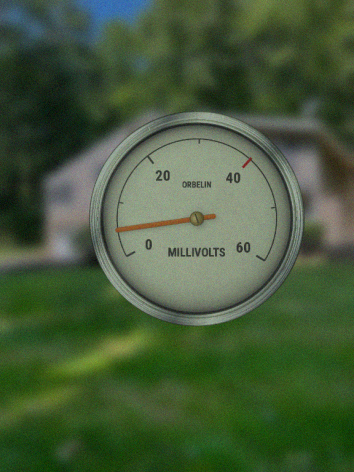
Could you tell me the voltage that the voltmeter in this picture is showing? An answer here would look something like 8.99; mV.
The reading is 5; mV
